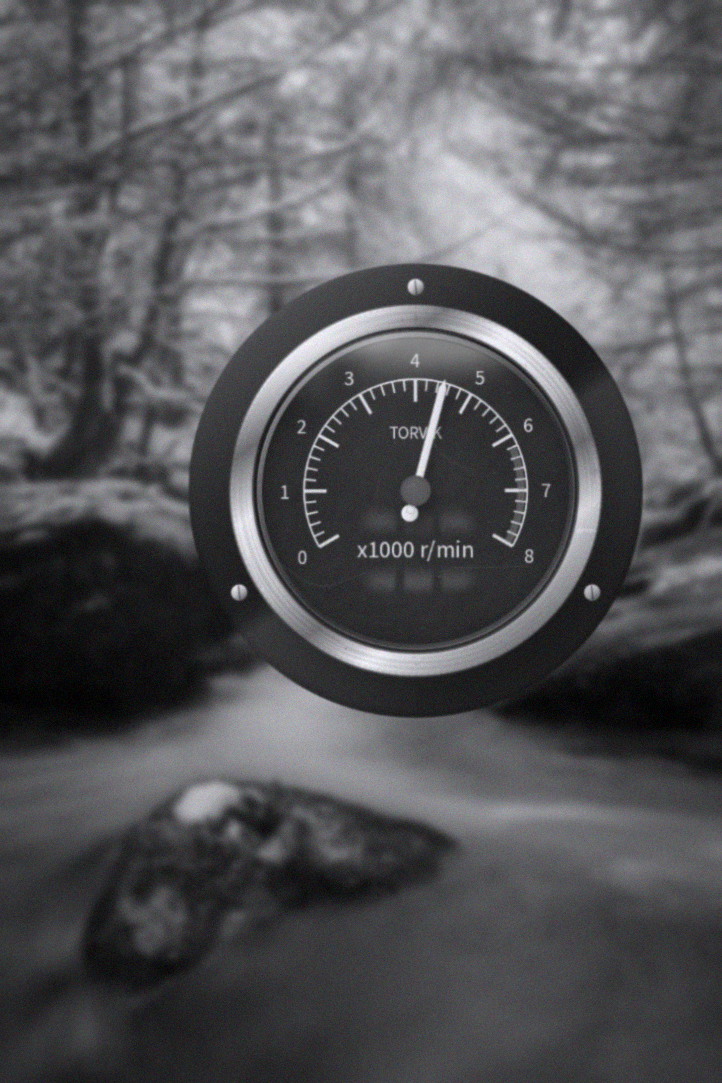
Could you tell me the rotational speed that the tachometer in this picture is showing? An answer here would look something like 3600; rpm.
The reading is 4500; rpm
